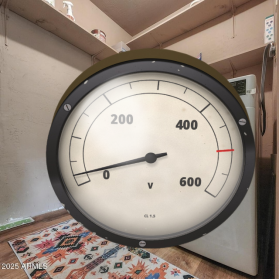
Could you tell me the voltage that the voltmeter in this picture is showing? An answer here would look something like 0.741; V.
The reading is 25; V
